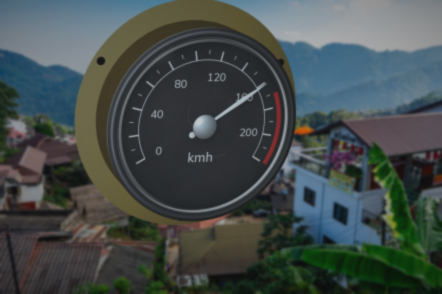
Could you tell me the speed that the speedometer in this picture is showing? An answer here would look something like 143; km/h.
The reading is 160; km/h
